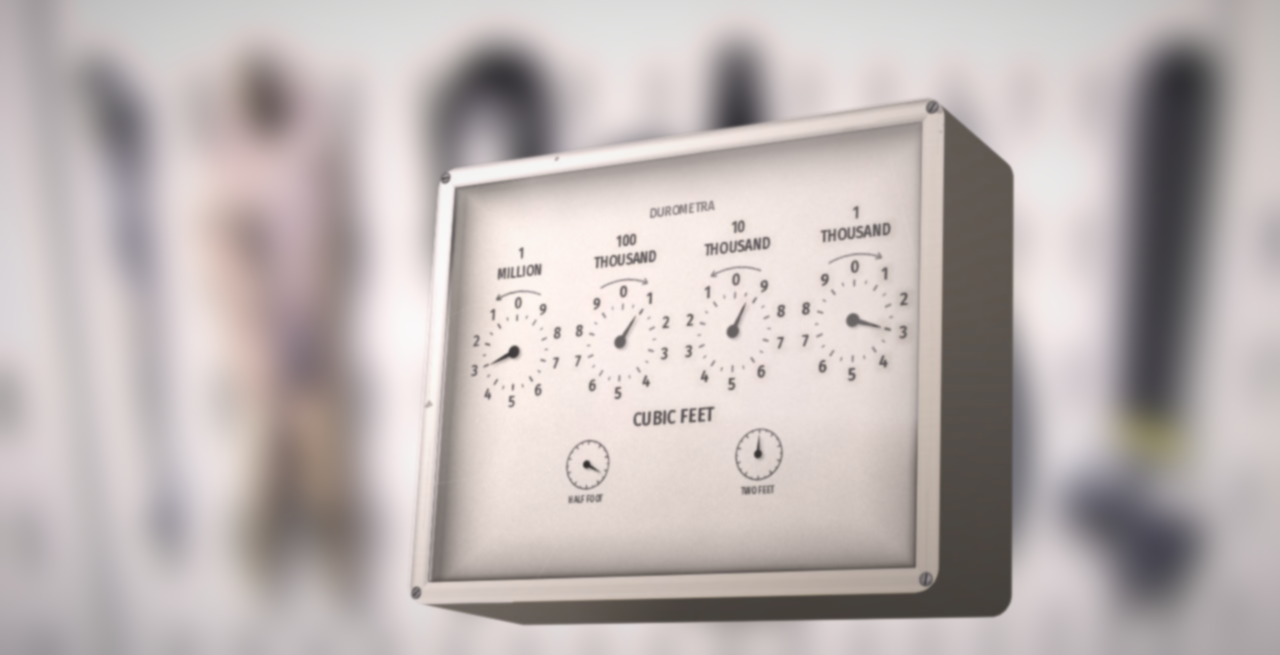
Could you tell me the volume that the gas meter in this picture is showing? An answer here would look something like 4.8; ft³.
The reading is 309300; ft³
